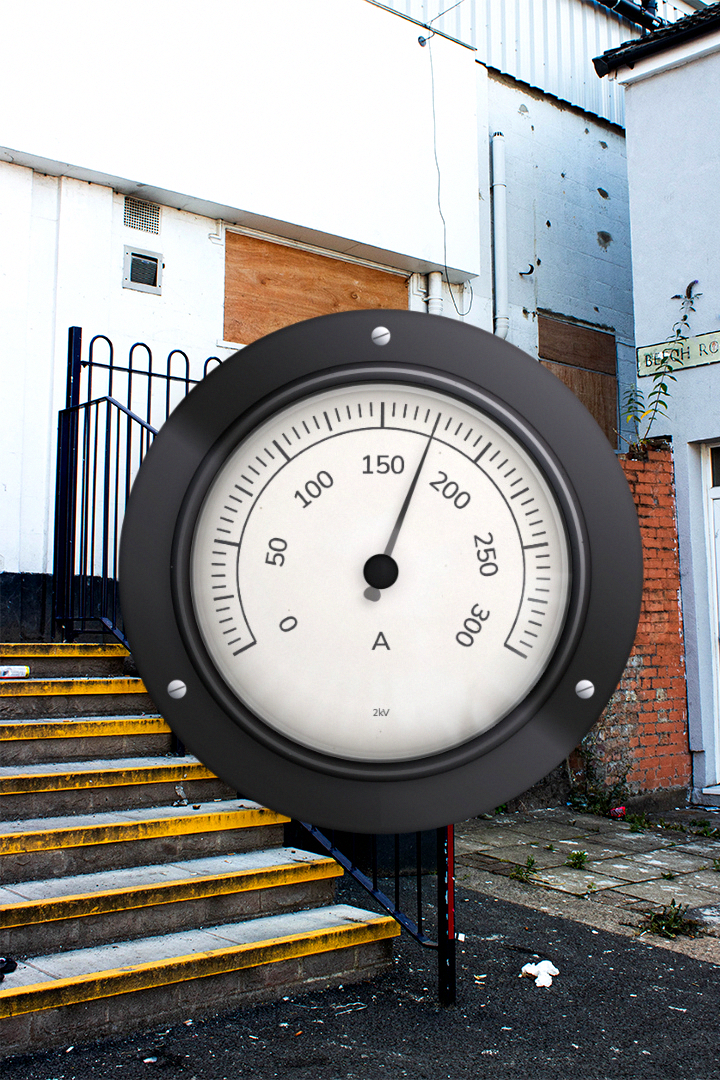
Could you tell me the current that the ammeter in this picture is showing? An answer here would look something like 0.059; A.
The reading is 175; A
